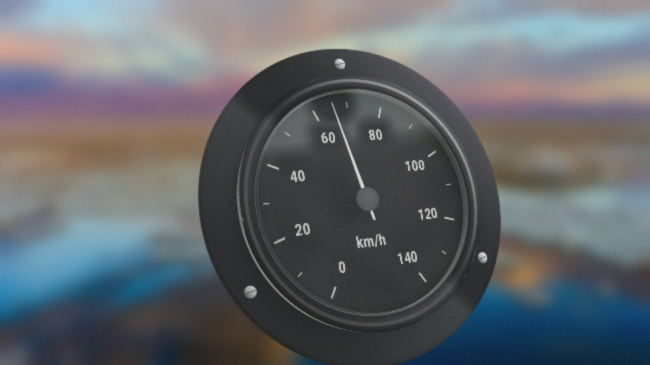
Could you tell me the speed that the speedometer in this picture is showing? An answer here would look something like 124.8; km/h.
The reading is 65; km/h
